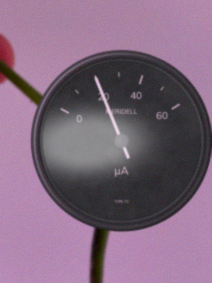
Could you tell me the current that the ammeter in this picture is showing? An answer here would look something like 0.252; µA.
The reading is 20; µA
